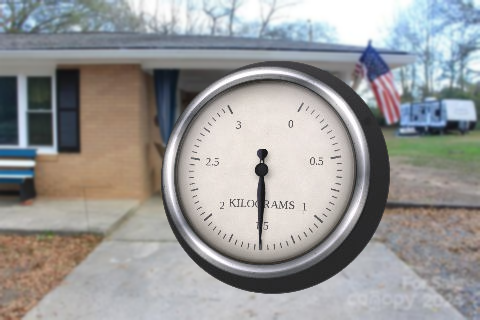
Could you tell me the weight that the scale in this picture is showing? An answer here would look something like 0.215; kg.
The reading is 1.5; kg
